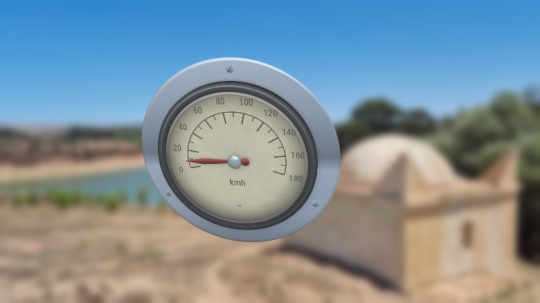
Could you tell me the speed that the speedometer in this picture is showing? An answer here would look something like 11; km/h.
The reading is 10; km/h
